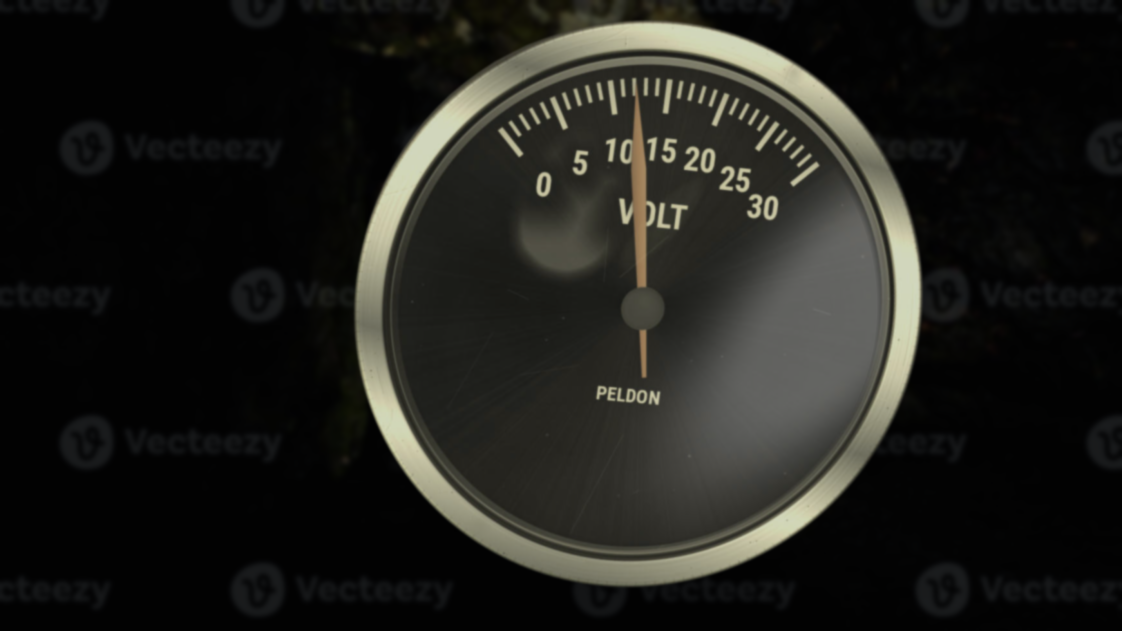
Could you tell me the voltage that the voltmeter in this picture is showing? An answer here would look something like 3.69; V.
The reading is 12; V
